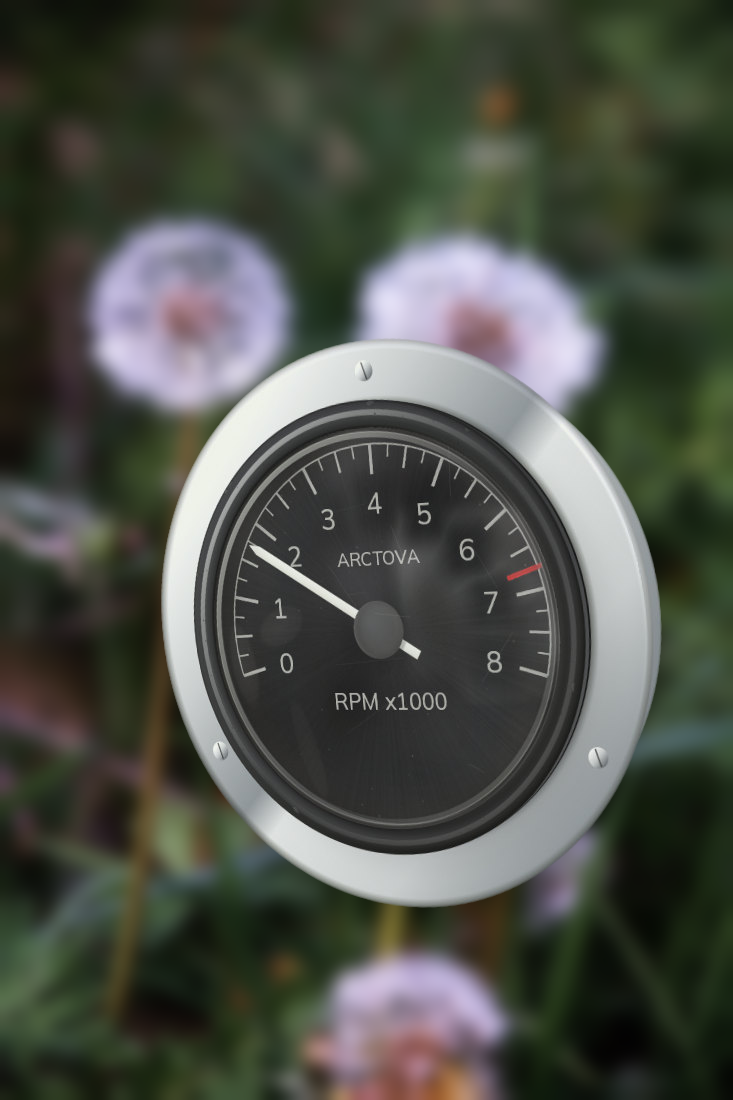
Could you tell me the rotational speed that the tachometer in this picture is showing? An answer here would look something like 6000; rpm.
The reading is 1750; rpm
